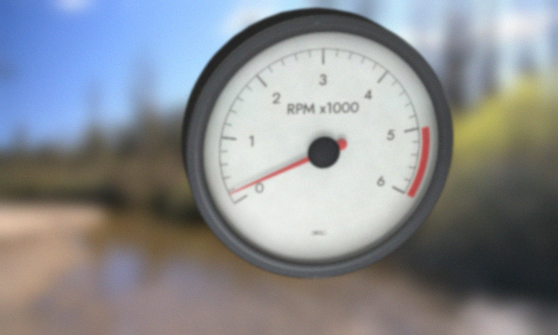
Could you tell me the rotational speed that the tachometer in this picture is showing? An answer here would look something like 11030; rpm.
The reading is 200; rpm
